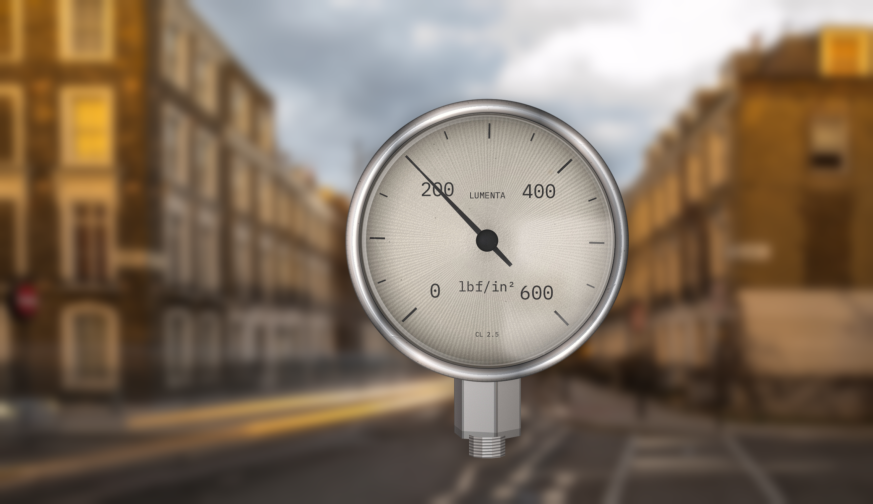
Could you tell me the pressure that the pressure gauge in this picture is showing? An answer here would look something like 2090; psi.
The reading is 200; psi
